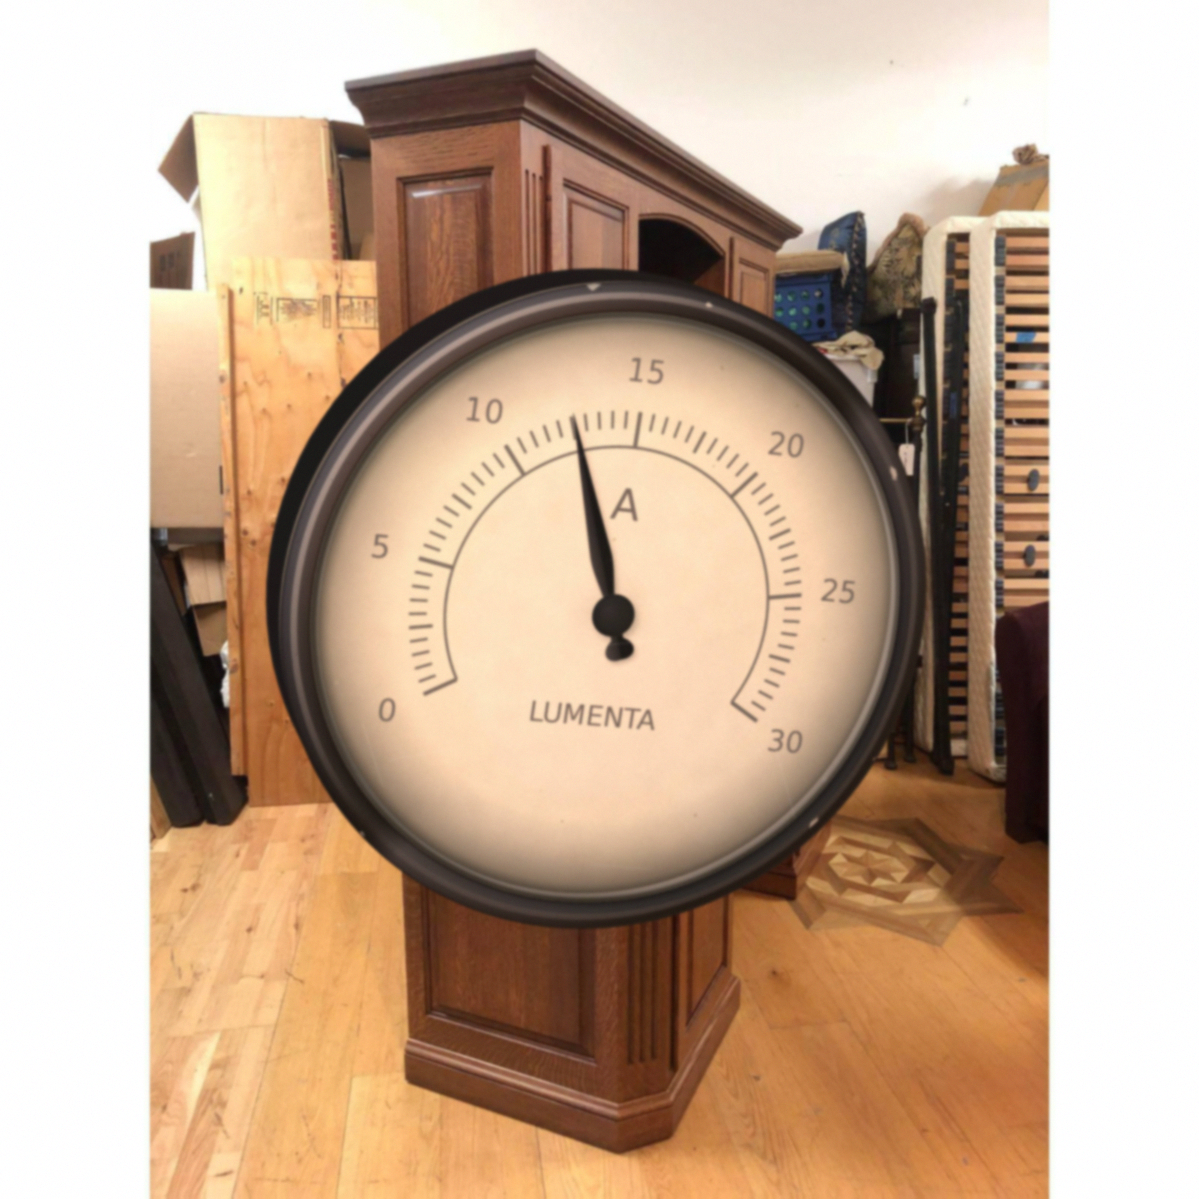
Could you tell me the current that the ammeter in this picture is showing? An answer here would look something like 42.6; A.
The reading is 12.5; A
